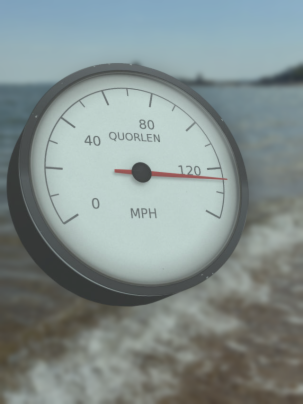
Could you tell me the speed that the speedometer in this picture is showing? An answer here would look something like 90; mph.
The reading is 125; mph
